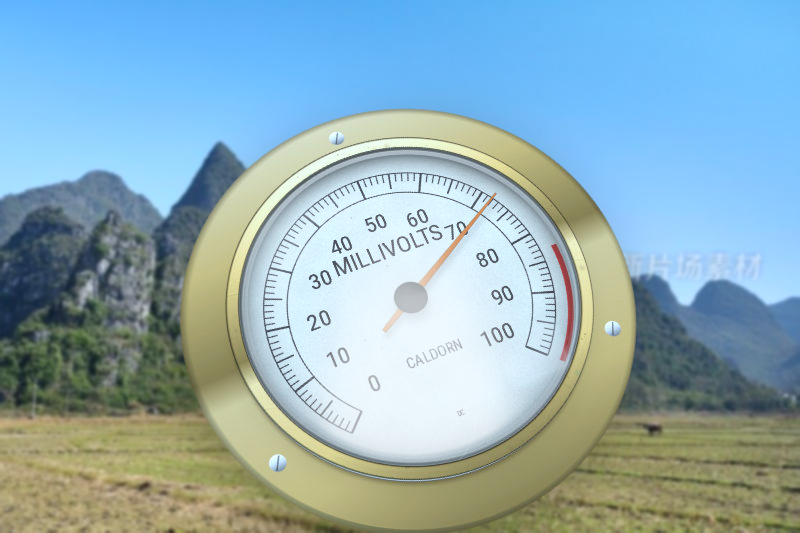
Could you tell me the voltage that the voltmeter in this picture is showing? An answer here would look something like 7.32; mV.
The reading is 72; mV
